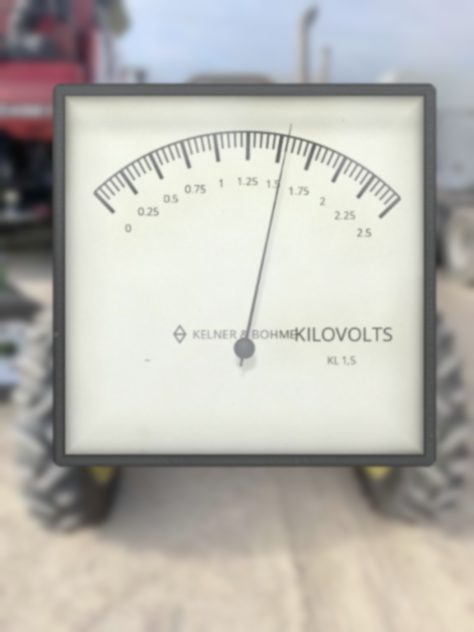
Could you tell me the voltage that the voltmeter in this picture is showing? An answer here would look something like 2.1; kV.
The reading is 1.55; kV
